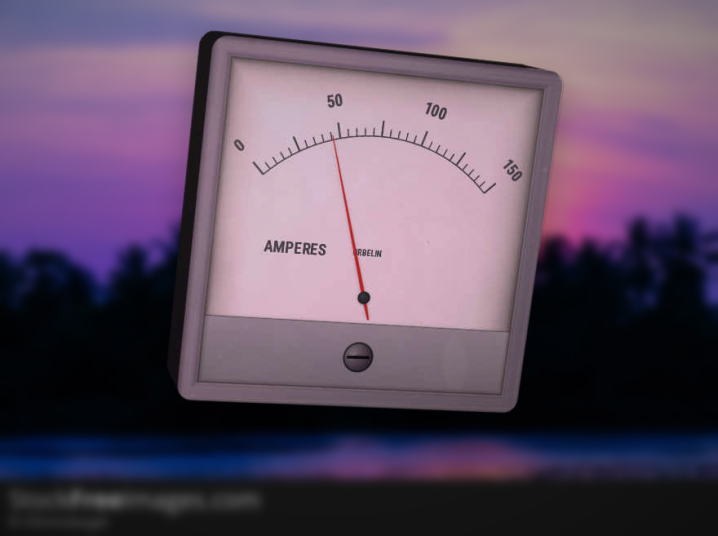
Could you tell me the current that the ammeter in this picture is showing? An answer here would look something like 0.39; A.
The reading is 45; A
